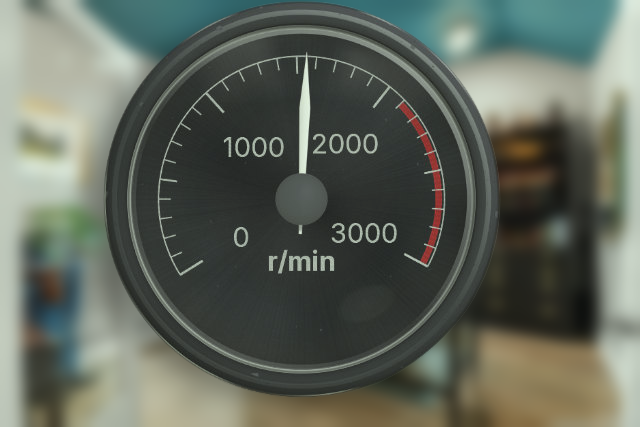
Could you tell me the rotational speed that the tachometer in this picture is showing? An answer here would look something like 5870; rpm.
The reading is 1550; rpm
